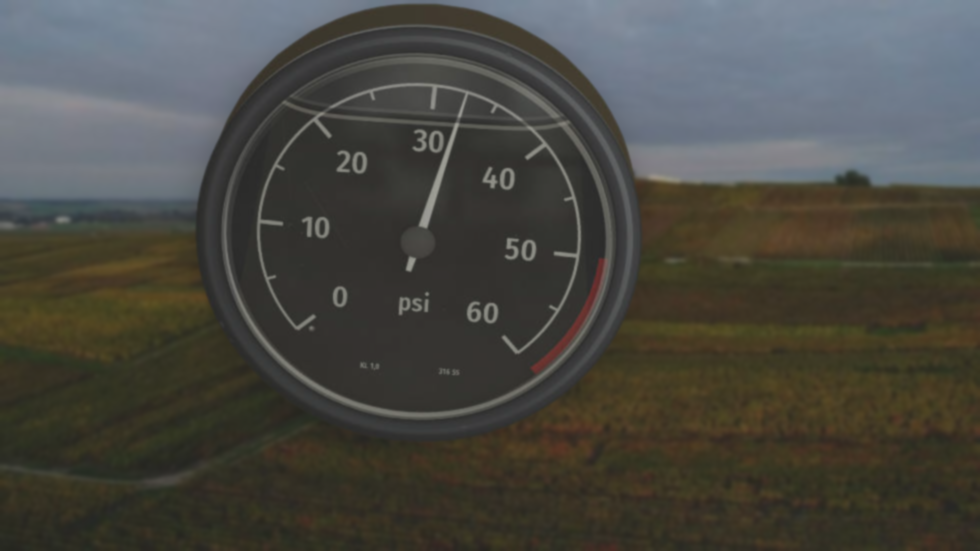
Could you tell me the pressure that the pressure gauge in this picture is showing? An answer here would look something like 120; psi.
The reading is 32.5; psi
